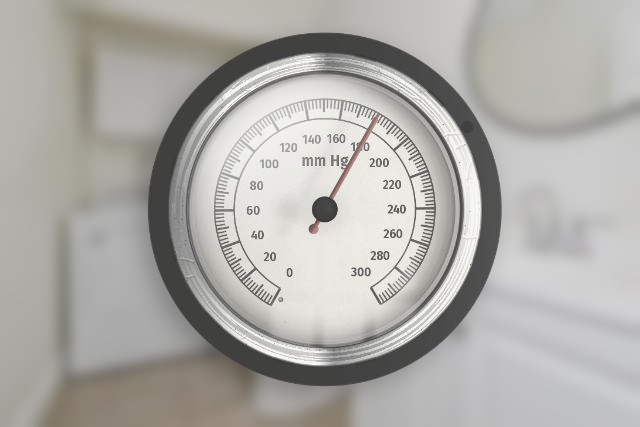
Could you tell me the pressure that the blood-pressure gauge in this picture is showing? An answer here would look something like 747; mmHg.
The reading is 180; mmHg
